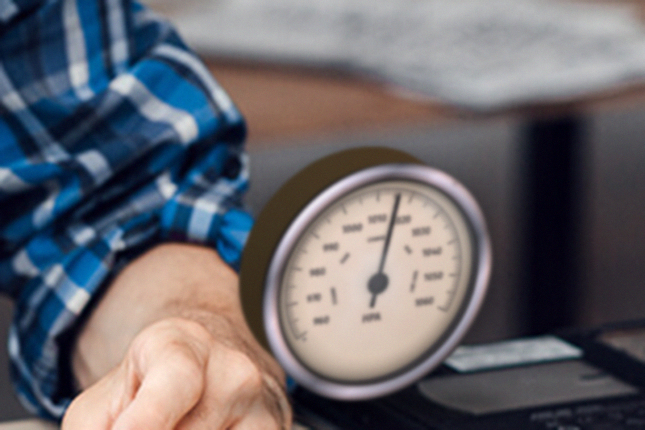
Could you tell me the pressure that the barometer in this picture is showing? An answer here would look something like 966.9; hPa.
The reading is 1015; hPa
